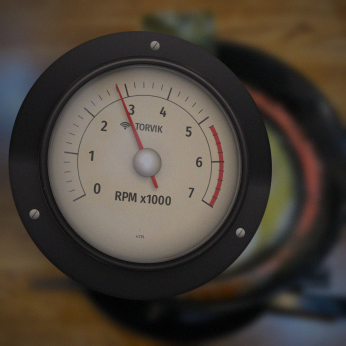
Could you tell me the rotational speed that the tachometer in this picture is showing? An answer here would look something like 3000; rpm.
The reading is 2800; rpm
